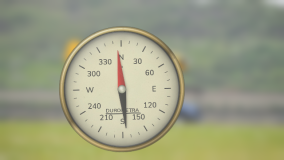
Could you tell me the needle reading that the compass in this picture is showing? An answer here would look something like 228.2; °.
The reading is 355; °
